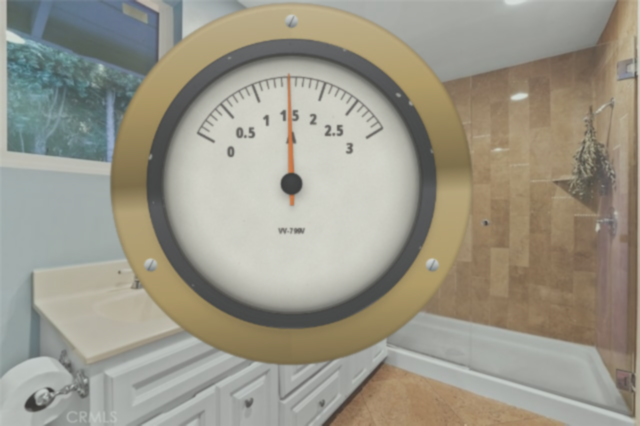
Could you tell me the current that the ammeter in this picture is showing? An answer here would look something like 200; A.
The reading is 1.5; A
